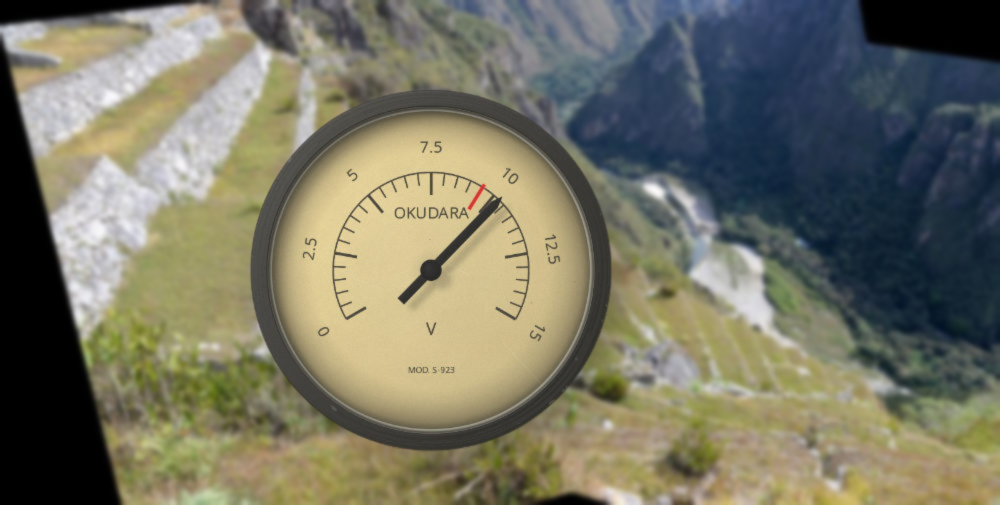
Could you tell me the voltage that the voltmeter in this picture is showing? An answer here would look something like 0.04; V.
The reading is 10.25; V
